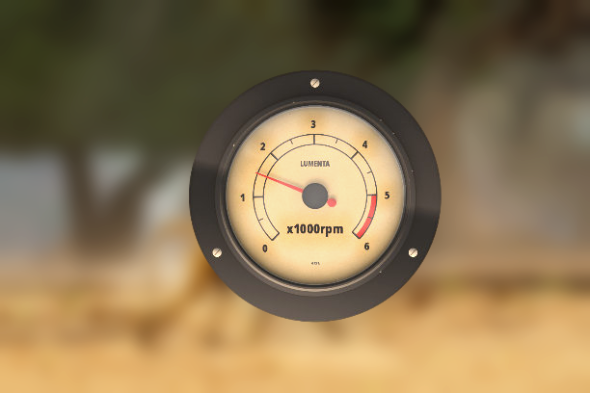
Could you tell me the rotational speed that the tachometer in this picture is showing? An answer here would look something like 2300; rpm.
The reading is 1500; rpm
